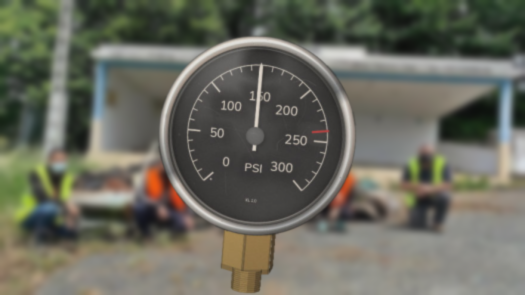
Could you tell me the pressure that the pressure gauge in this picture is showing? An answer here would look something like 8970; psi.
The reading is 150; psi
